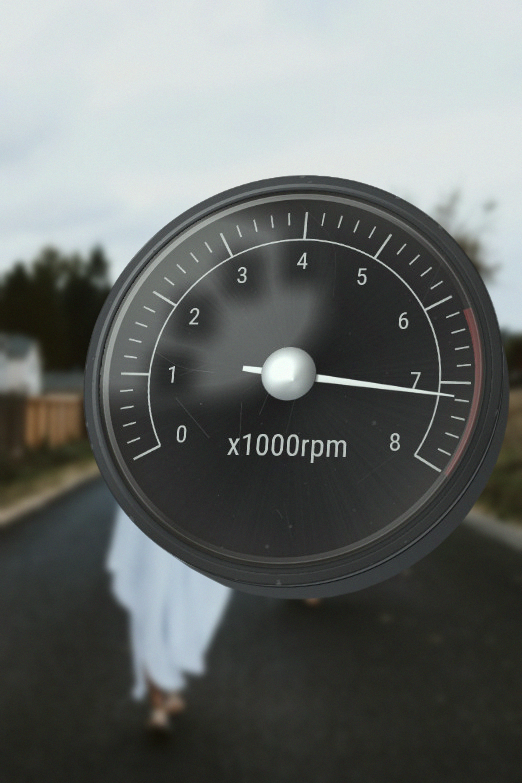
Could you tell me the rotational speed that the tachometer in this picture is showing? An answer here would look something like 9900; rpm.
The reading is 7200; rpm
